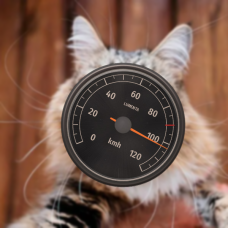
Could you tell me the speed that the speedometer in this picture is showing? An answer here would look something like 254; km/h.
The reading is 102.5; km/h
